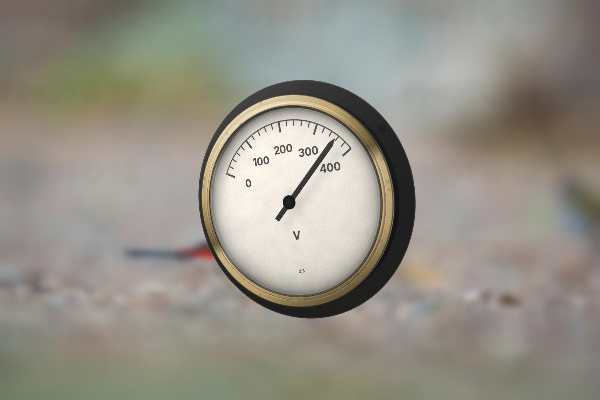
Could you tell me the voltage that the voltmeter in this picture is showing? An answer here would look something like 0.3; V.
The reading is 360; V
